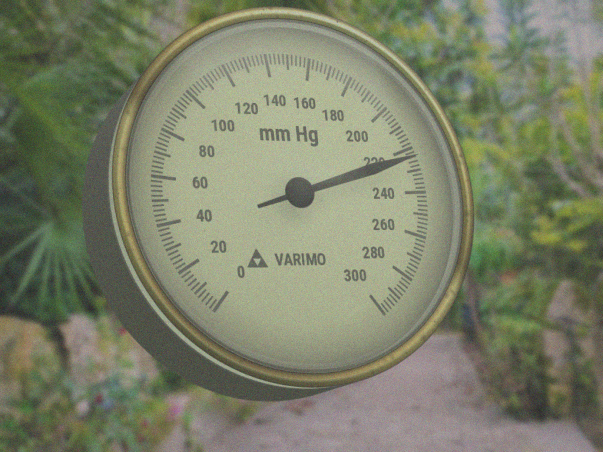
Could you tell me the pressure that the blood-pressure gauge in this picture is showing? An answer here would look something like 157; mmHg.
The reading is 224; mmHg
